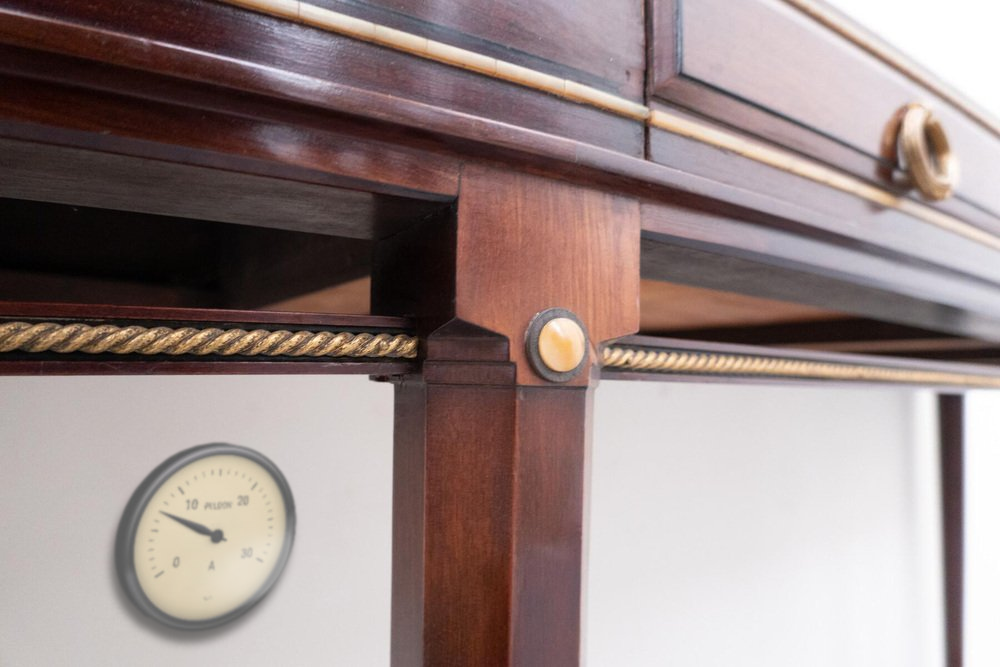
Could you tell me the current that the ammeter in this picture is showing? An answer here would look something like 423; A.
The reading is 7; A
